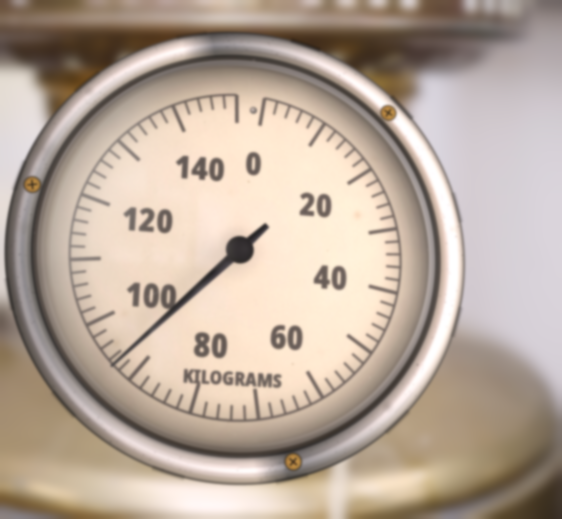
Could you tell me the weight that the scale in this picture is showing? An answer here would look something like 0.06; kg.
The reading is 93; kg
